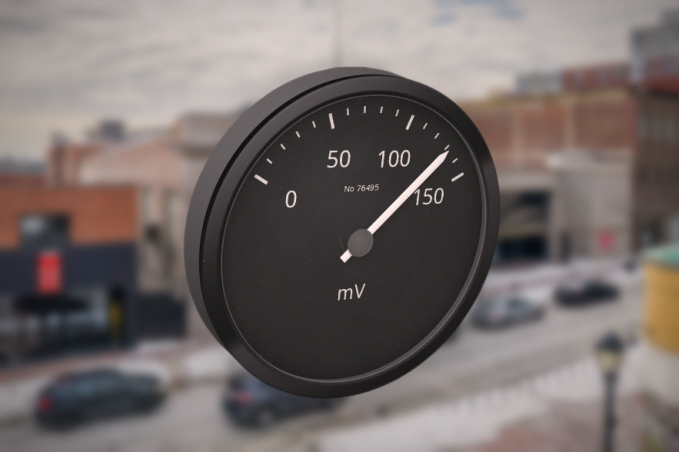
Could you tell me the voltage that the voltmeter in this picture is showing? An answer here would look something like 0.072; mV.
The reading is 130; mV
